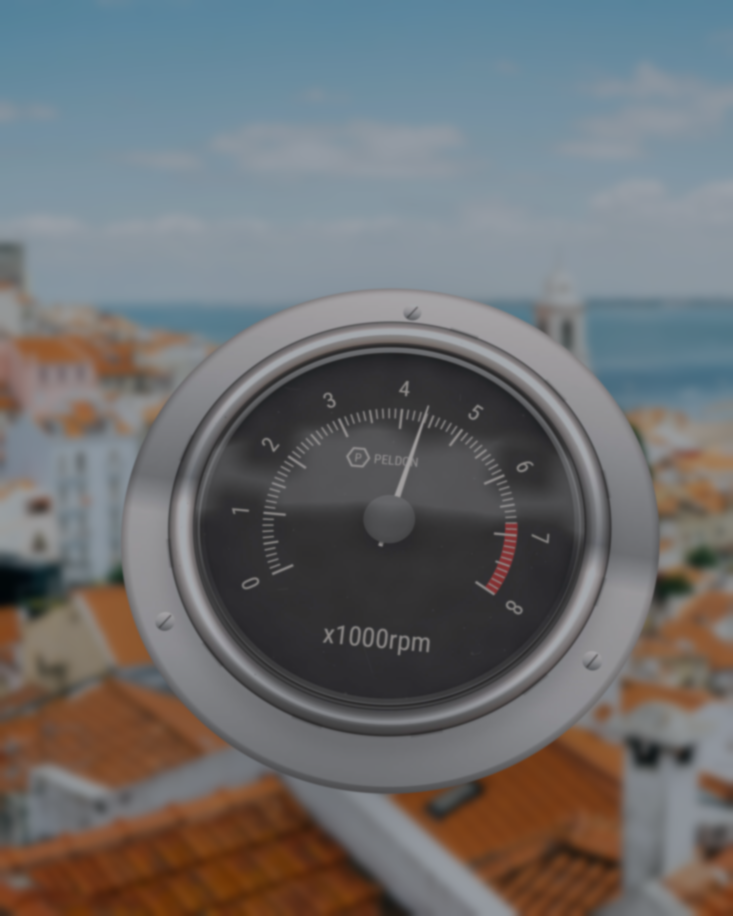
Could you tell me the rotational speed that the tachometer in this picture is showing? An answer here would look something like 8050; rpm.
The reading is 4400; rpm
